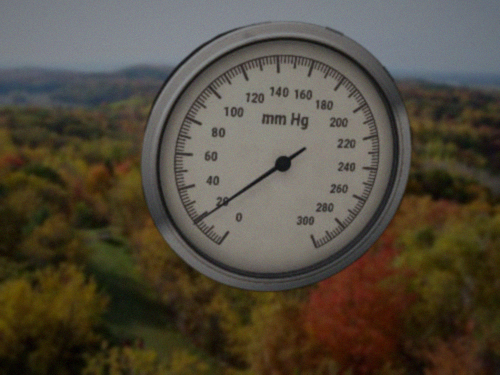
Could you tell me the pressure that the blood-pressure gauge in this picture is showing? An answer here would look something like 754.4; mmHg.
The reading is 20; mmHg
